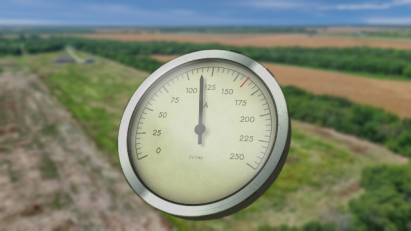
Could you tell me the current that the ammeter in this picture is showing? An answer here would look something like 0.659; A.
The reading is 115; A
